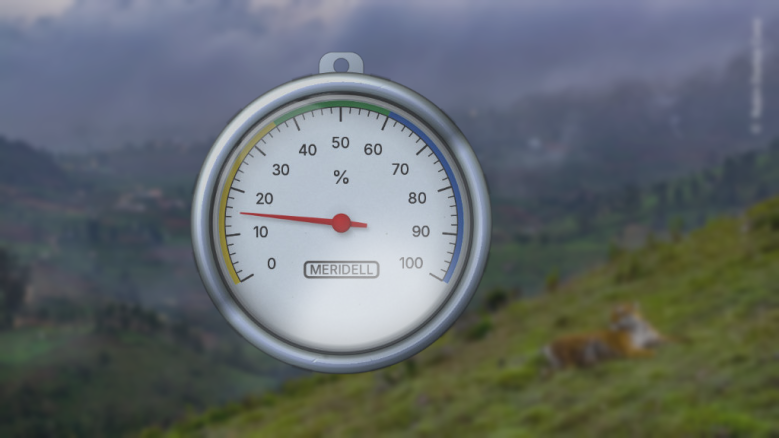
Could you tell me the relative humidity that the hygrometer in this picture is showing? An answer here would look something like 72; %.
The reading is 15; %
